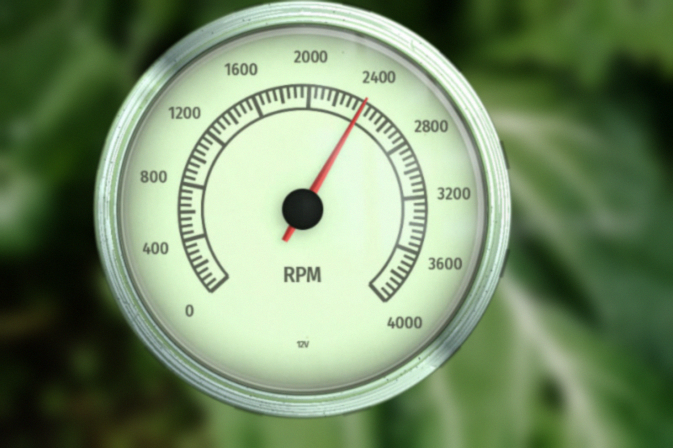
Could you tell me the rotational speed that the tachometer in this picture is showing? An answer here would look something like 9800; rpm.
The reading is 2400; rpm
